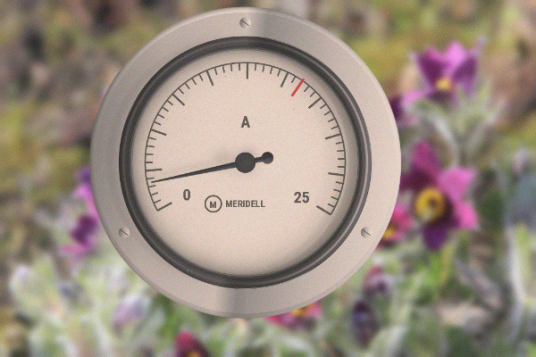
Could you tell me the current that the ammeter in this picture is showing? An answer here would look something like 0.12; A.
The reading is 1.75; A
